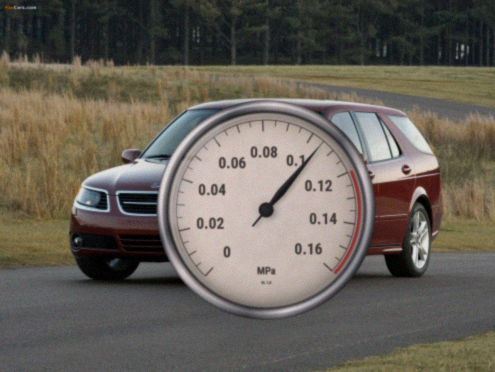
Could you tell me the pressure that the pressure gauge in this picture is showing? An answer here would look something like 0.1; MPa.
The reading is 0.105; MPa
